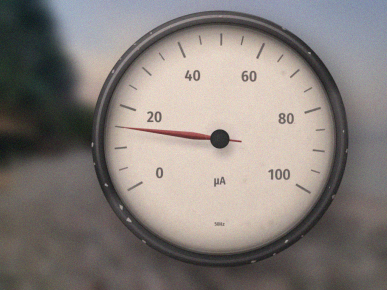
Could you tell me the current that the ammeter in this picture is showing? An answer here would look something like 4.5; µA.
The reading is 15; µA
